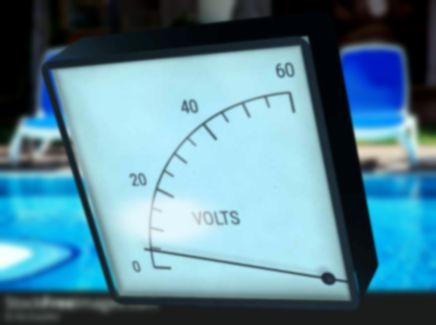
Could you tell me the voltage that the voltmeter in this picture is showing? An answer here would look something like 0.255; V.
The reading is 5; V
